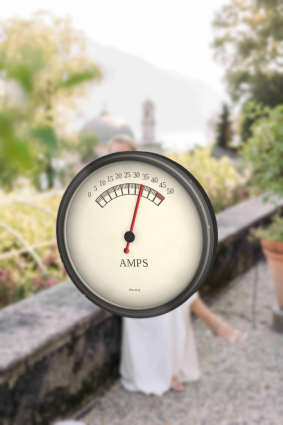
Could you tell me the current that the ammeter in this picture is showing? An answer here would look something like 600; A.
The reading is 35; A
